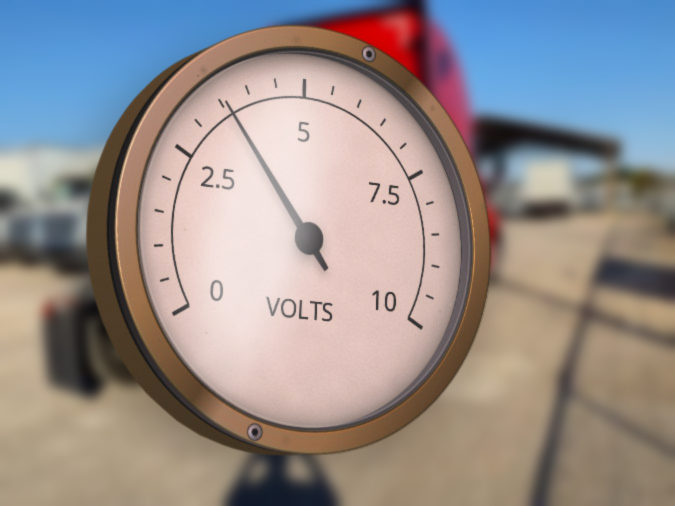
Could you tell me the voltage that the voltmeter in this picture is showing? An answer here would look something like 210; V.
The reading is 3.5; V
